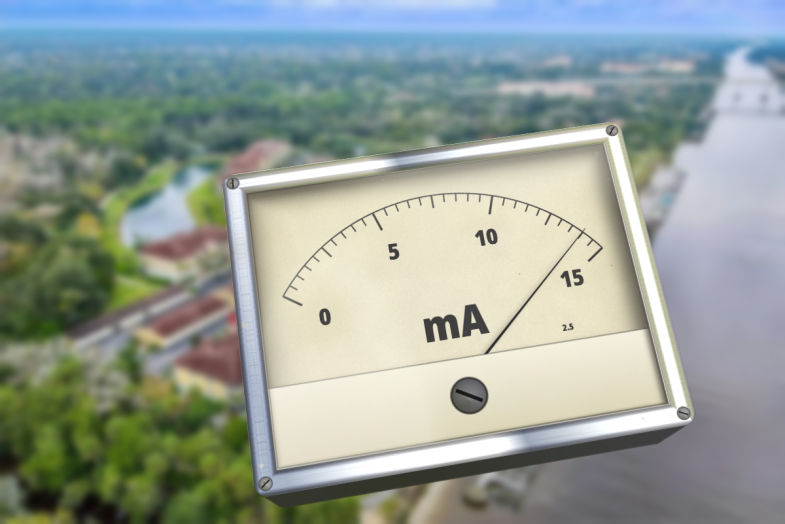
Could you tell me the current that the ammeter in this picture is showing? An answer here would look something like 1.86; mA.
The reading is 14; mA
